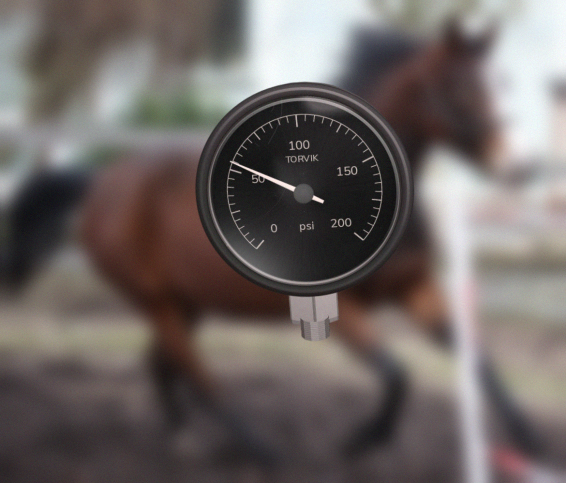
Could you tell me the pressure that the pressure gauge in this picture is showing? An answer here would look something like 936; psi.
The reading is 55; psi
